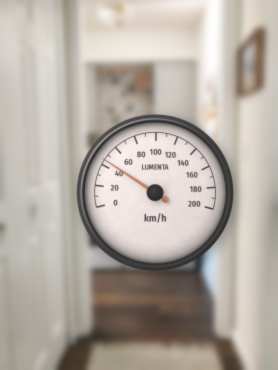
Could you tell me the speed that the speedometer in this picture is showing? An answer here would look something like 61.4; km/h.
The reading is 45; km/h
